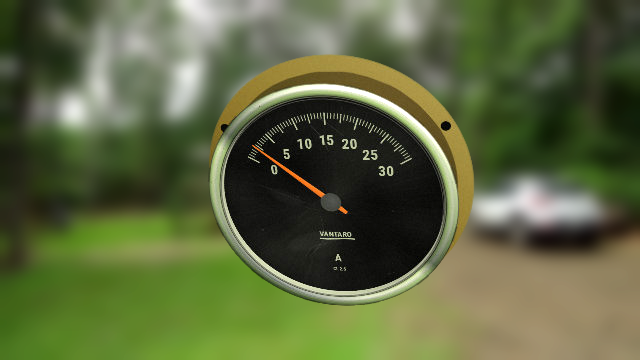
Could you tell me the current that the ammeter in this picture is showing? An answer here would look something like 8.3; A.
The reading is 2.5; A
